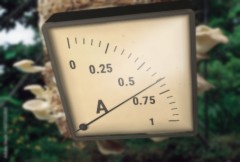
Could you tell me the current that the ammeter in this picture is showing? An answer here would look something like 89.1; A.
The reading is 0.65; A
